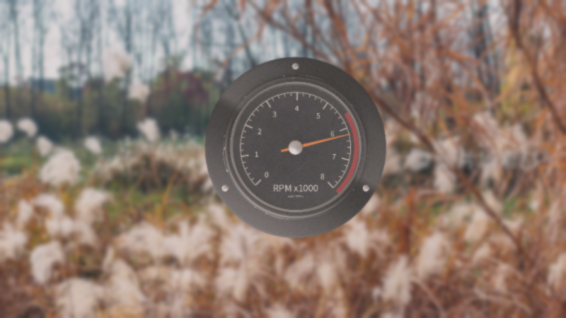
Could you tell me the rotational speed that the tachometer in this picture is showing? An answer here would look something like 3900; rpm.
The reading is 6200; rpm
